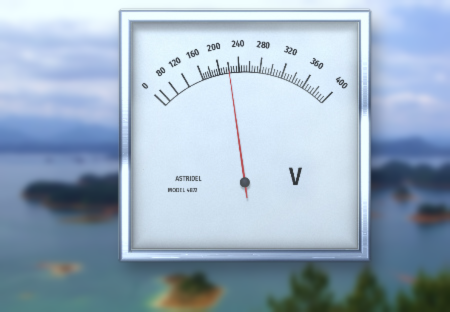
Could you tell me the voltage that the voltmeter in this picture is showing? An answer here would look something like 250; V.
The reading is 220; V
